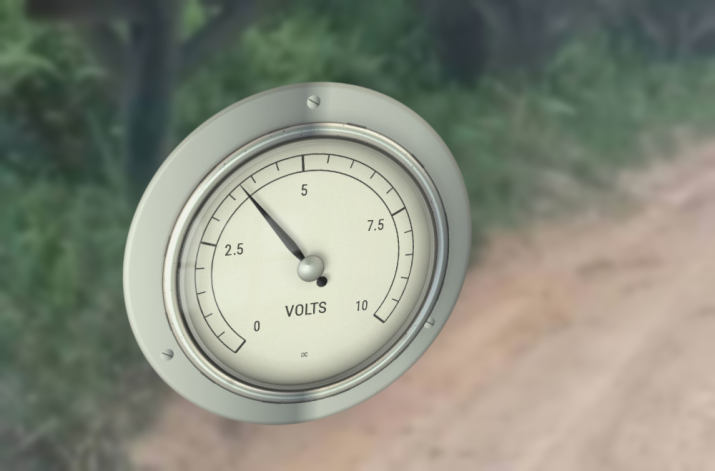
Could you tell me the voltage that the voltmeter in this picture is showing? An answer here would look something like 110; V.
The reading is 3.75; V
